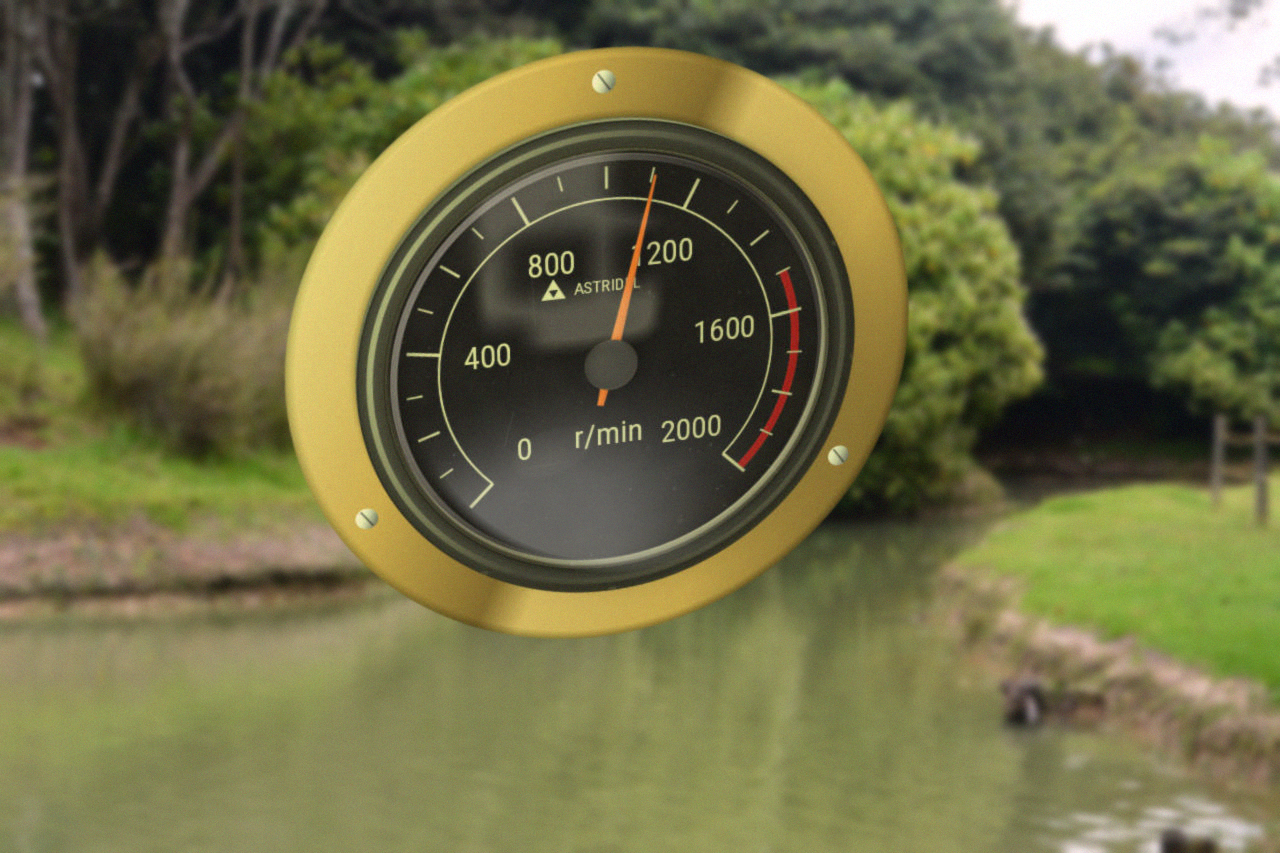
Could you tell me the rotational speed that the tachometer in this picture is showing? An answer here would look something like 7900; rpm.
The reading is 1100; rpm
